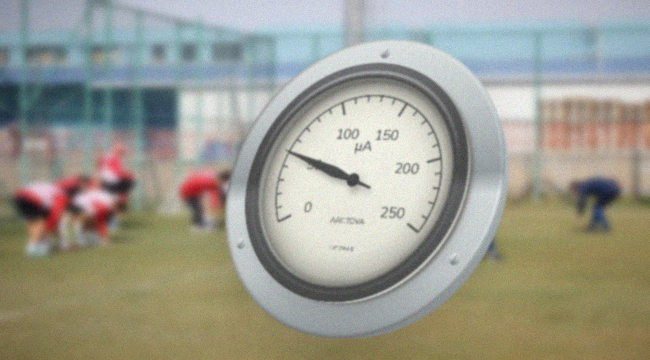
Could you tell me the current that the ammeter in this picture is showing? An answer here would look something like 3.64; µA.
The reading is 50; µA
